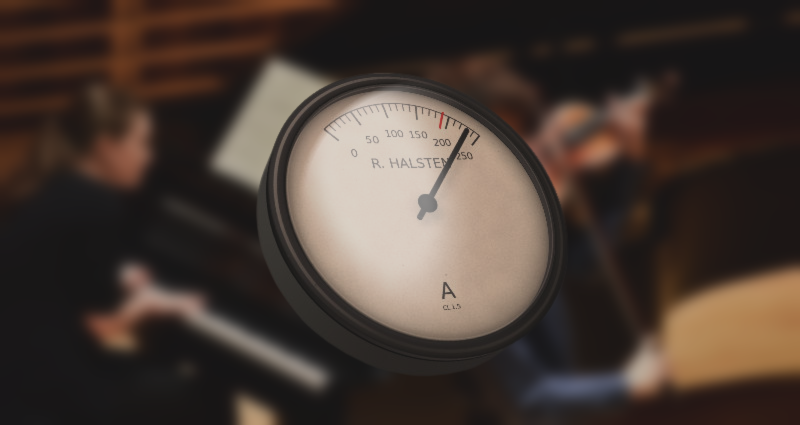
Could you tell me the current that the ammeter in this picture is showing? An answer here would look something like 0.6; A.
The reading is 230; A
